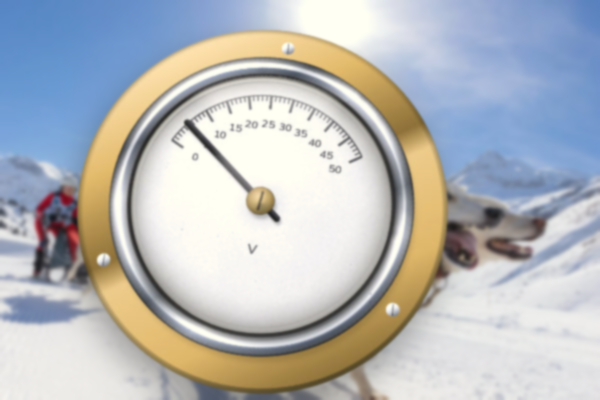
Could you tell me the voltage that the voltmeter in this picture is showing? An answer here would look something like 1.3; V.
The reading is 5; V
